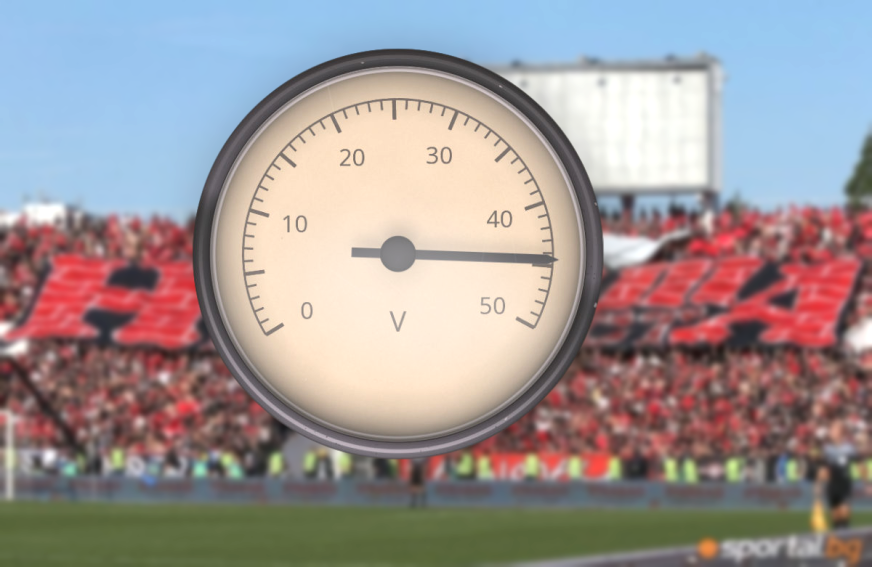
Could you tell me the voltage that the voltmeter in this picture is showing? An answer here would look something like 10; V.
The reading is 44.5; V
